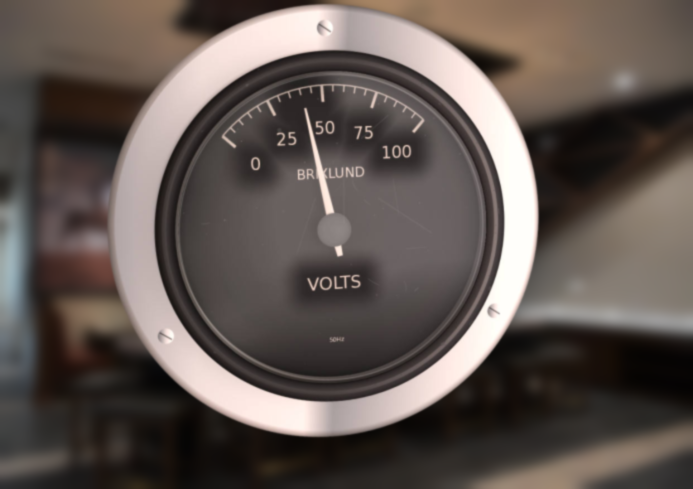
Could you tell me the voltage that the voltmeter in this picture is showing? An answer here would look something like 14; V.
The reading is 40; V
